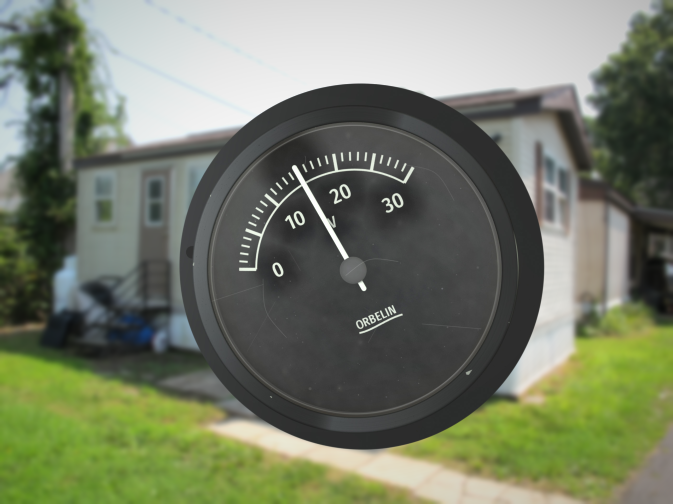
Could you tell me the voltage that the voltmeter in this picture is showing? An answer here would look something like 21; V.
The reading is 15; V
